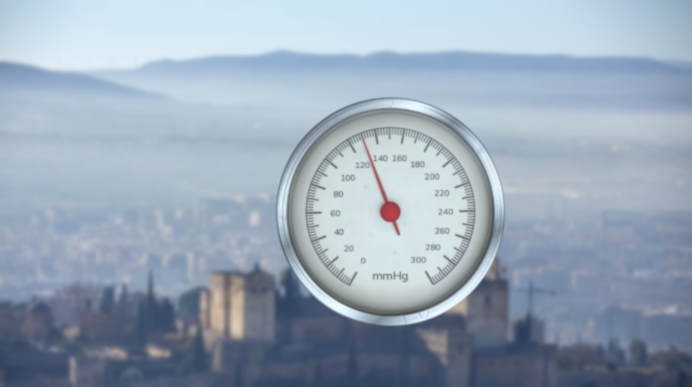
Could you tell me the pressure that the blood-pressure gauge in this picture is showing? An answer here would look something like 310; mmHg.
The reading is 130; mmHg
